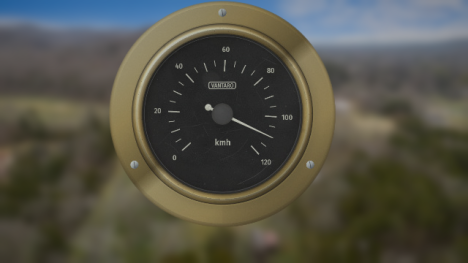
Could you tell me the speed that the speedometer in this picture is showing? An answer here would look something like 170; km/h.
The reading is 110; km/h
